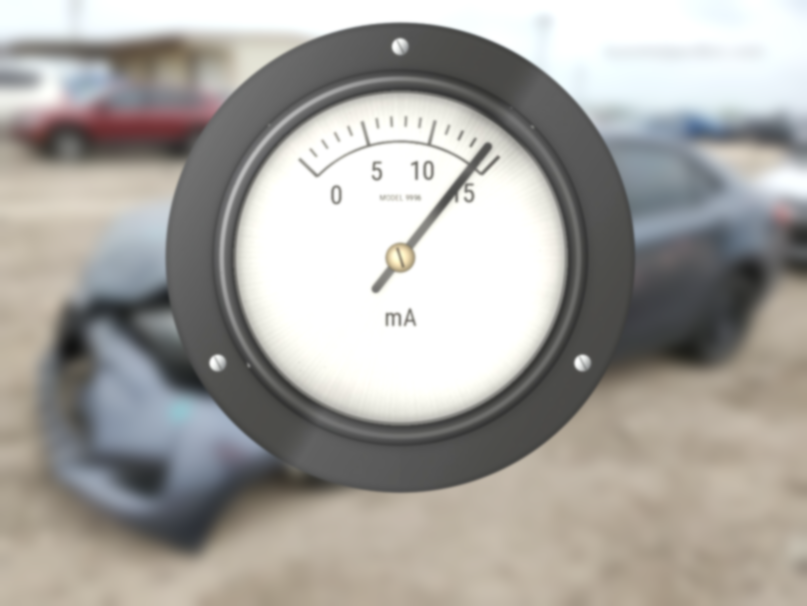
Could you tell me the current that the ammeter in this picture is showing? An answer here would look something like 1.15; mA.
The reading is 14; mA
